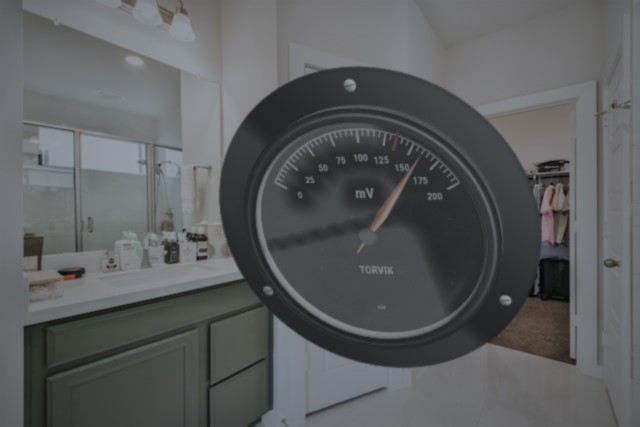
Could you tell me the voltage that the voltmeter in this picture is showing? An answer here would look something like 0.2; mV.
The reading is 160; mV
